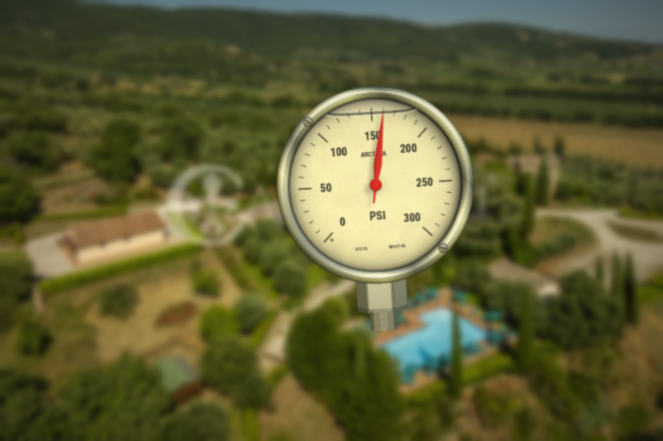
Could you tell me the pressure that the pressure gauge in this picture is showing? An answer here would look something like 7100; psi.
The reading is 160; psi
